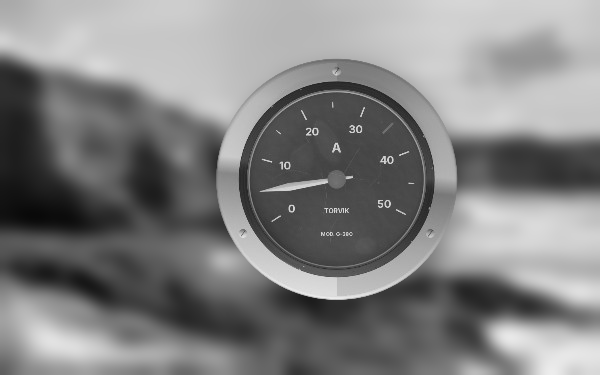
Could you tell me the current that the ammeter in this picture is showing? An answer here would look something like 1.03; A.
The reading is 5; A
